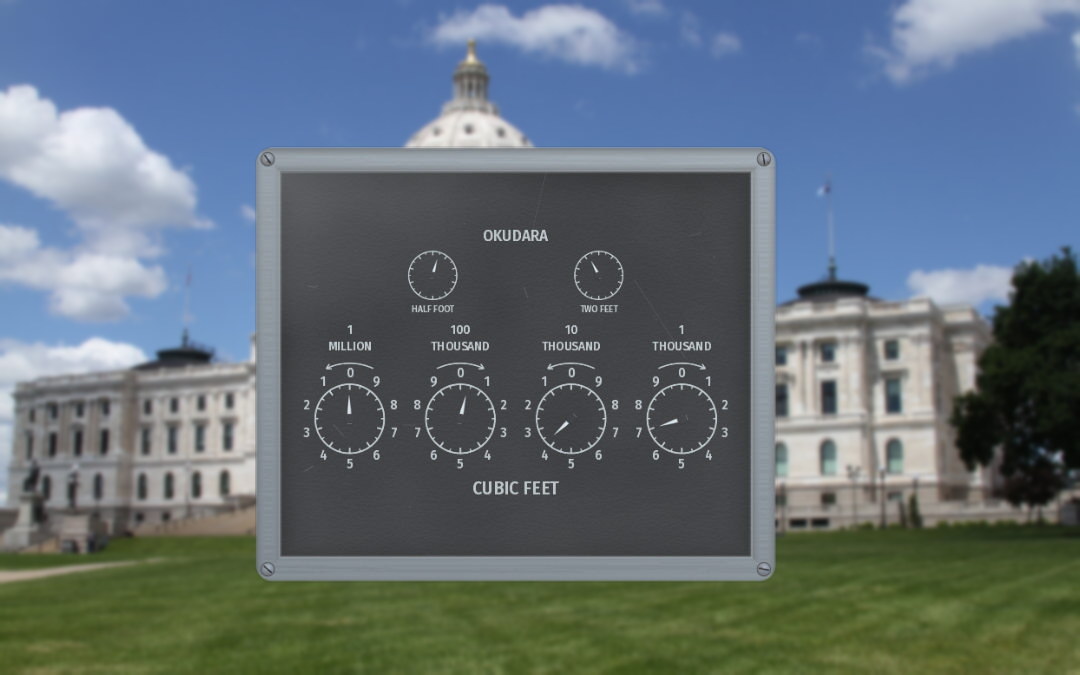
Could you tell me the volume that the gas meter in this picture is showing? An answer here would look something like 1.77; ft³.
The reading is 3700; ft³
